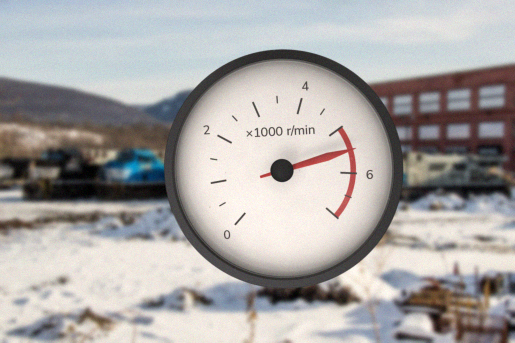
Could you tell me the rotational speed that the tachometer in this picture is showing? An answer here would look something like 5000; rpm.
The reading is 5500; rpm
